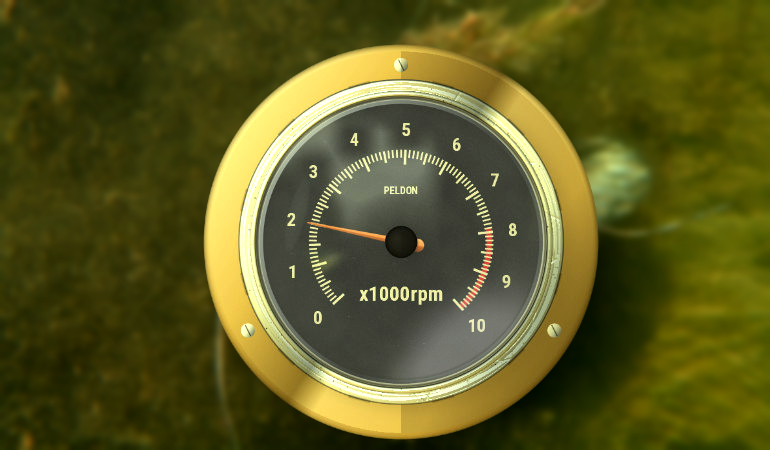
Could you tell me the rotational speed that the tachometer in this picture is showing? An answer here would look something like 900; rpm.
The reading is 2000; rpm
